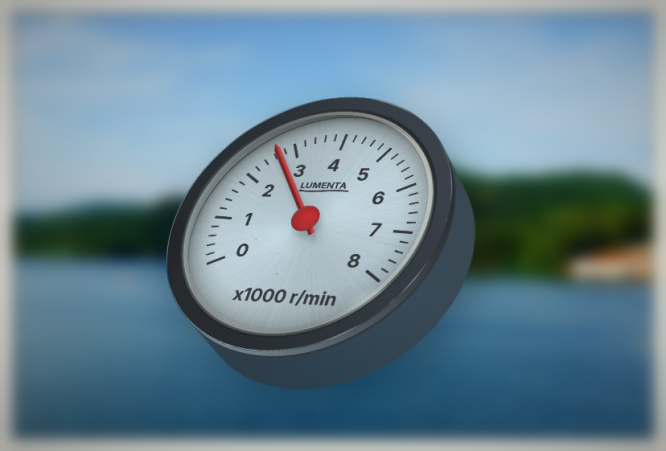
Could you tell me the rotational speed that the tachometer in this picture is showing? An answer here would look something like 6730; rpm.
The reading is 2700; rpm
